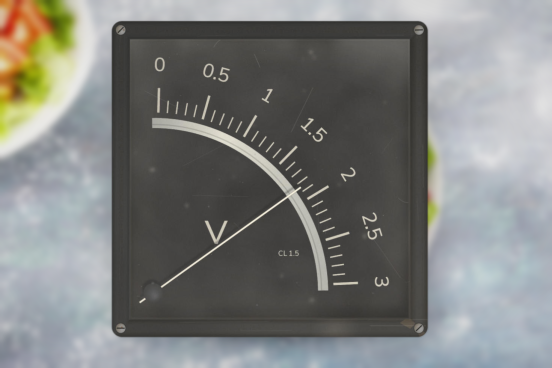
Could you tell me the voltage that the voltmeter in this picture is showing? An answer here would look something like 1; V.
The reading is 1.85; V
